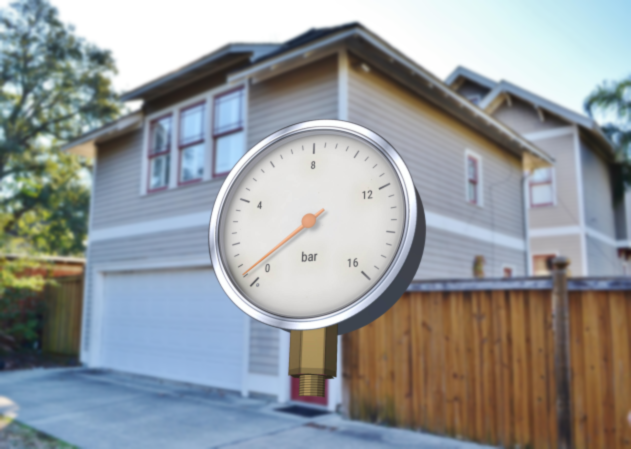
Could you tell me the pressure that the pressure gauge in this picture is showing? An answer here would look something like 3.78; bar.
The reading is 0.5; bar
